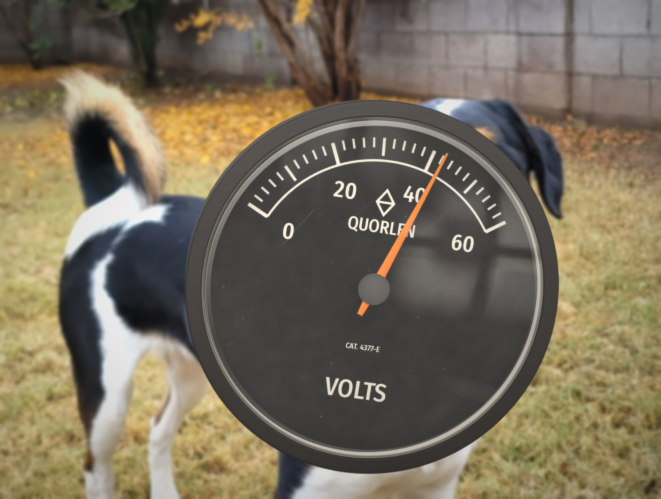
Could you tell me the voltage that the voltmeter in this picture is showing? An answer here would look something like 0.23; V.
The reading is 42; V
